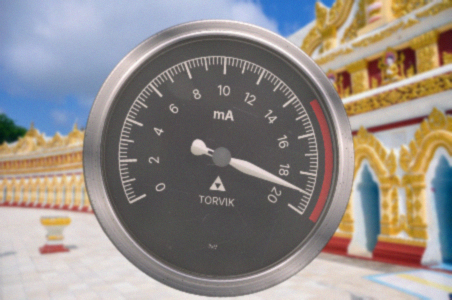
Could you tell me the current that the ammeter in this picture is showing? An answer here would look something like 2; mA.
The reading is 19; mA
